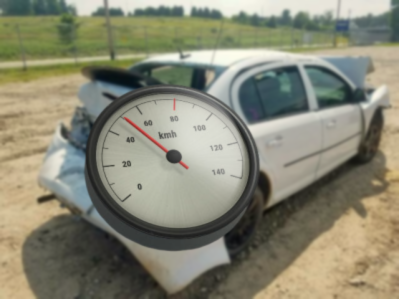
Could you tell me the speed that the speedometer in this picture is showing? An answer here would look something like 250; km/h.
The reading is 50; km/h
